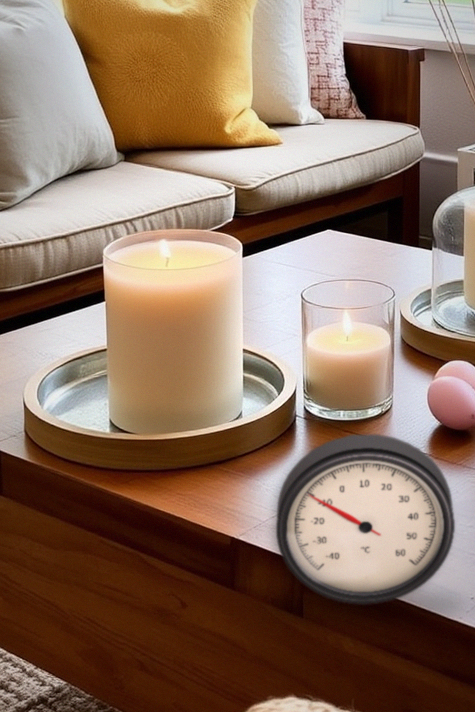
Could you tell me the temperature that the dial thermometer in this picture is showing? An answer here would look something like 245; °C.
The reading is -10; °C
